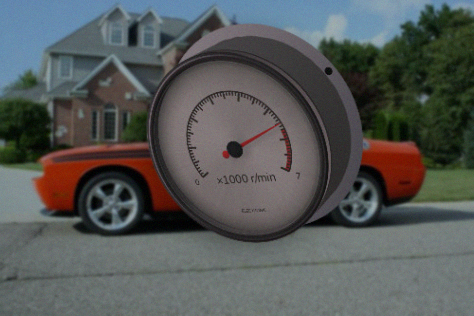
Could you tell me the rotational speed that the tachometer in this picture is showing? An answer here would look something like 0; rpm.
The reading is 5500; rpm
